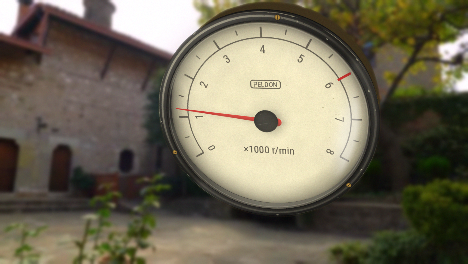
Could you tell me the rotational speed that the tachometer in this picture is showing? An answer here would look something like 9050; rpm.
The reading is 1250; rpm
